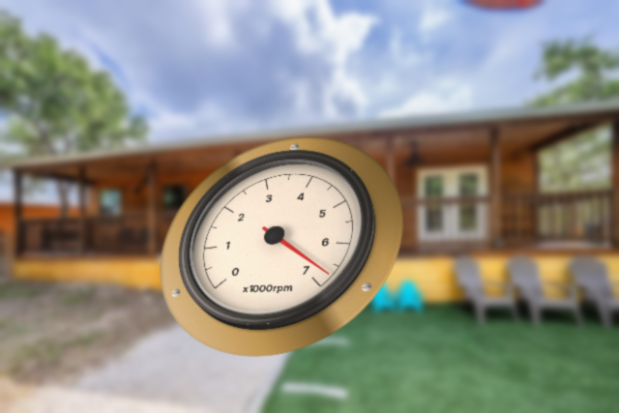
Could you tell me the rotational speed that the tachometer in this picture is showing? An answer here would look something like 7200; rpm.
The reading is 6750; rpm
